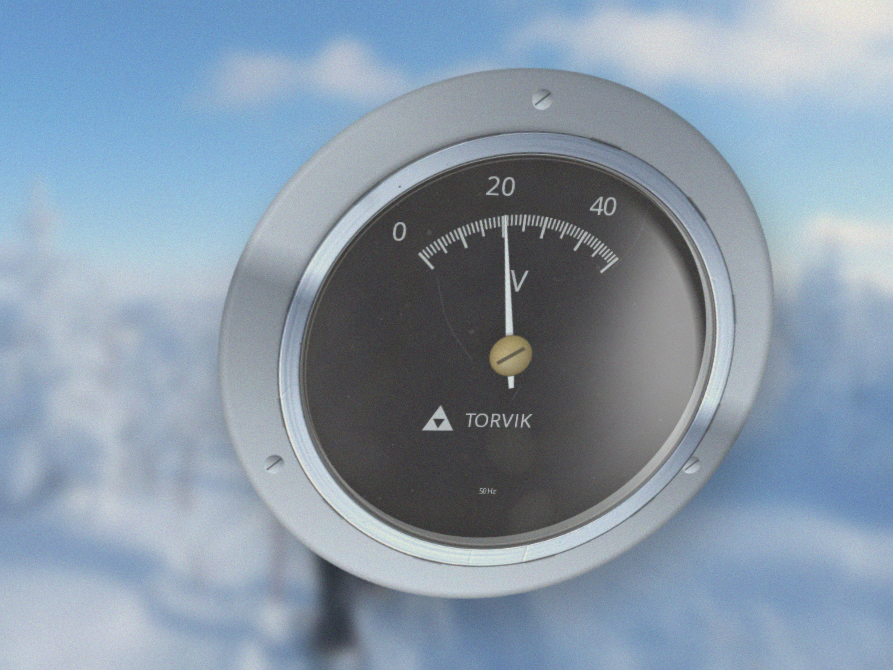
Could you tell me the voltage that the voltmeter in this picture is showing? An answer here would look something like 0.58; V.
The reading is 20; V
